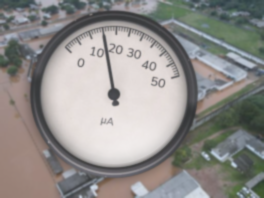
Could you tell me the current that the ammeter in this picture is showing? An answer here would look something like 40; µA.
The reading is 15; µA
